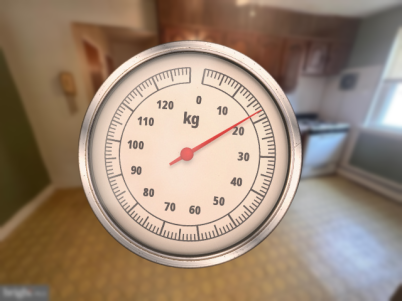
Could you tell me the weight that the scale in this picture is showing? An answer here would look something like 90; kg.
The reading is 18; kg
